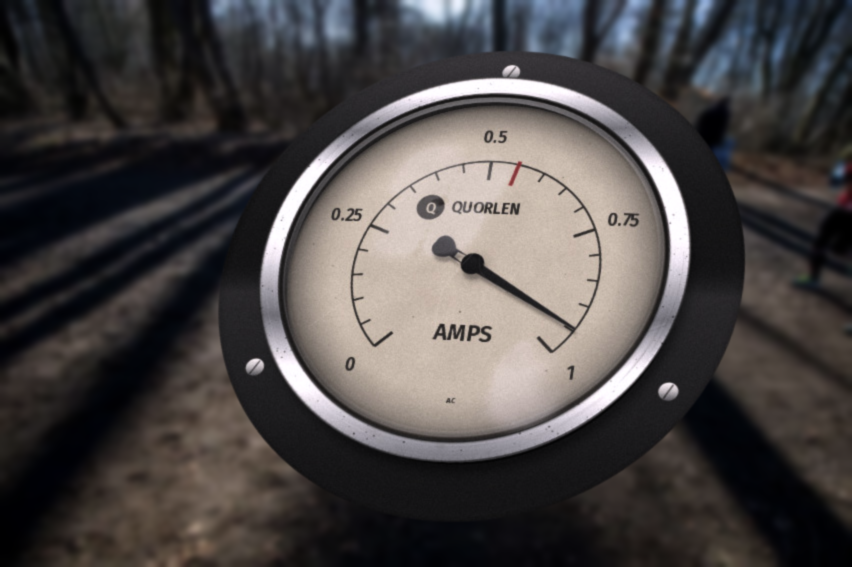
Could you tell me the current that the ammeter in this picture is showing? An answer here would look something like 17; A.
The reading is 0.95; A
